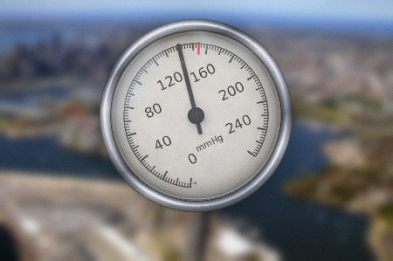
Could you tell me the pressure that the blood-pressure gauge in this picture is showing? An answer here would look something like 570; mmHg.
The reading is 140; mmHg
